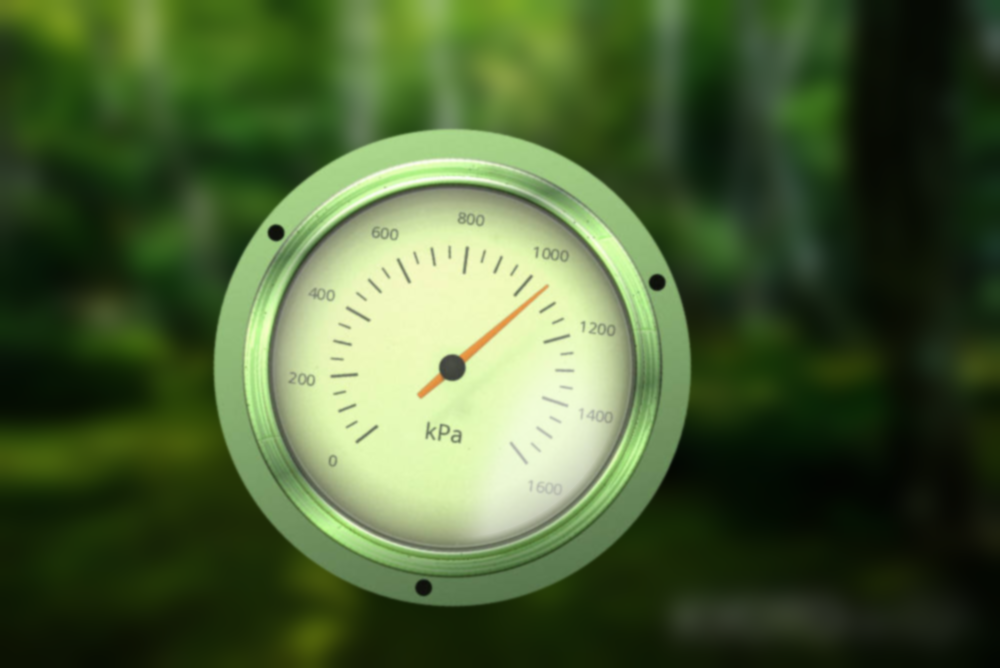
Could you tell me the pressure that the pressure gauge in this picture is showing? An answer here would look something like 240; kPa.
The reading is 1050; kPa
